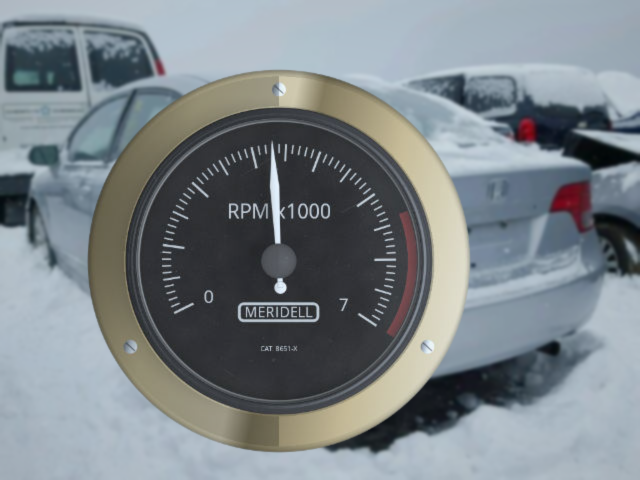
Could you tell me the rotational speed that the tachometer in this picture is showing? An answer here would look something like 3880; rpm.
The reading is 3300; rpm
